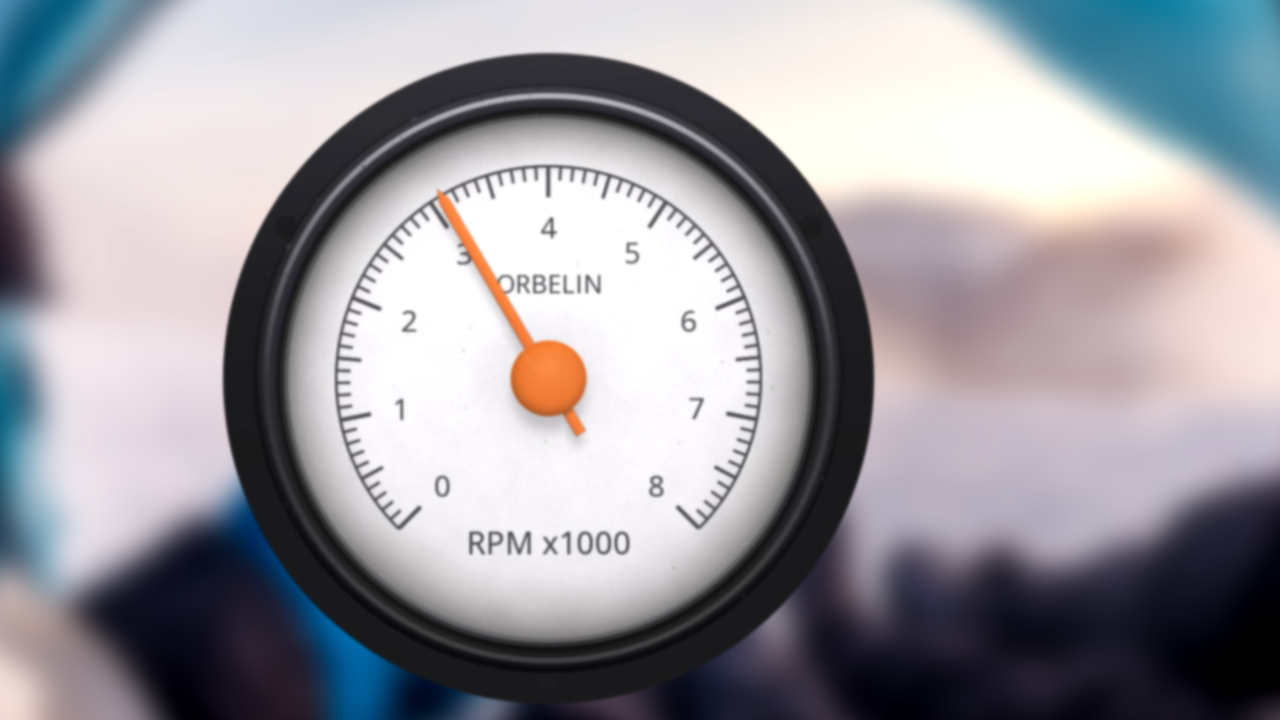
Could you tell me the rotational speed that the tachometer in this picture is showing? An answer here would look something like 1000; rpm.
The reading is 3100; rpm
